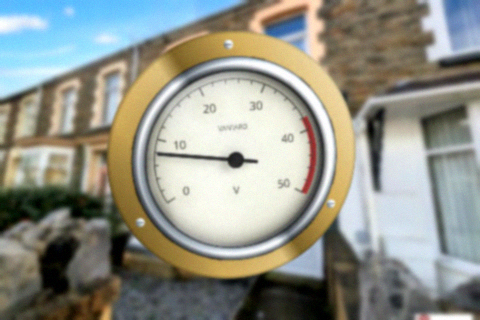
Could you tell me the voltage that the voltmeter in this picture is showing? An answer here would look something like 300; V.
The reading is 8; V
